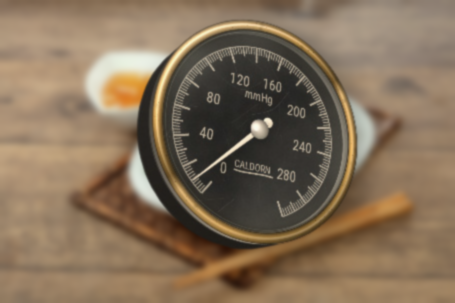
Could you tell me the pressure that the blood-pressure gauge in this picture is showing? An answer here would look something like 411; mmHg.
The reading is 10; mmHg
